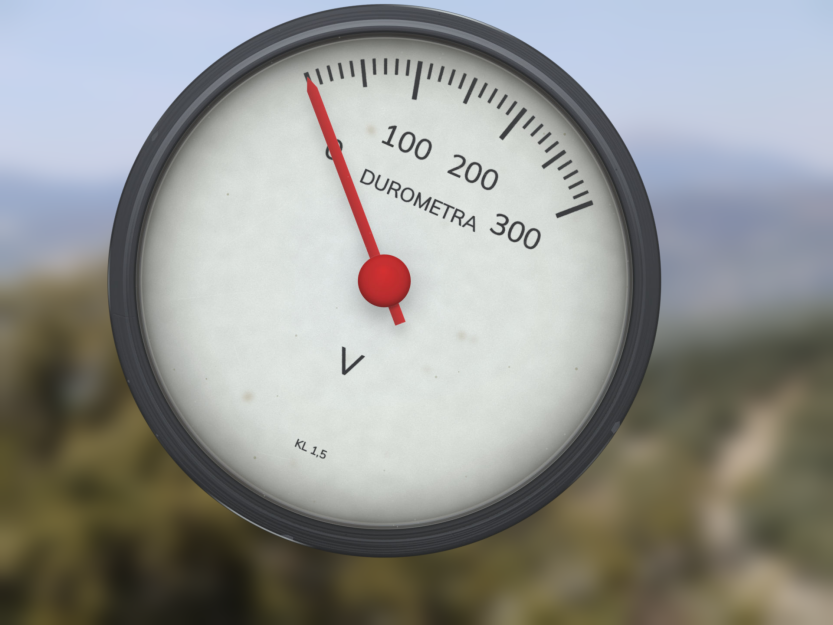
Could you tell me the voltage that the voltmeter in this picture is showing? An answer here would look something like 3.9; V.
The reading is 0; V
